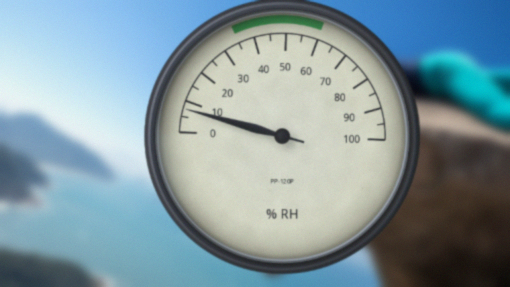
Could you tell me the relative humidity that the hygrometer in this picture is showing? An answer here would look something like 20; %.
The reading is 7.5; %
